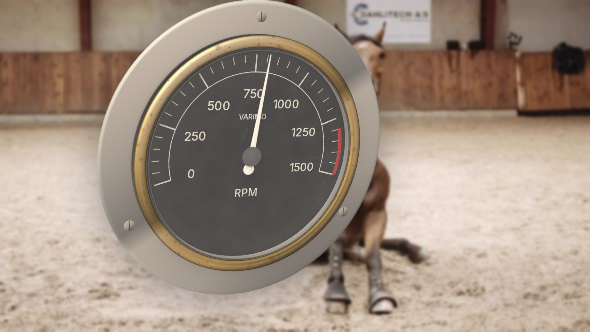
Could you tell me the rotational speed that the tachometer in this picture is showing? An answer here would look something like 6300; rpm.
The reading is 800; rpm
